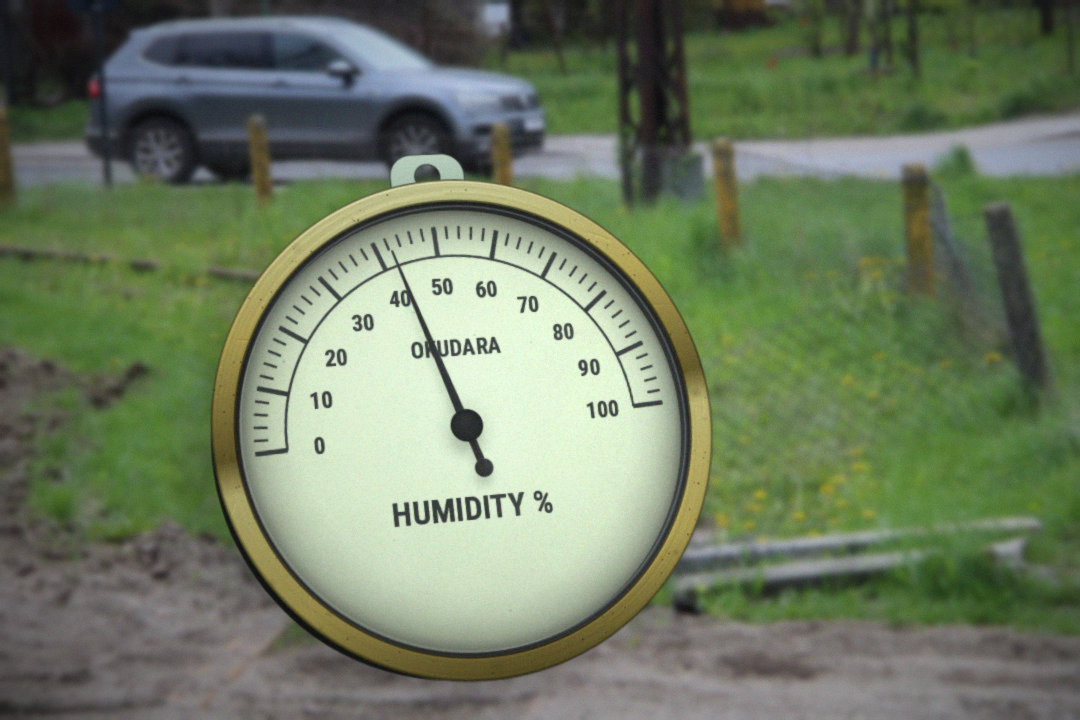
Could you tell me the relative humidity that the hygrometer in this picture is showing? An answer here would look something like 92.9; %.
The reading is 42; %
